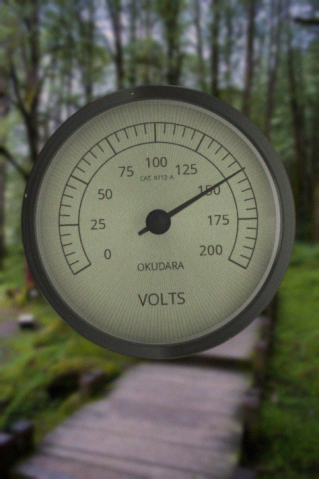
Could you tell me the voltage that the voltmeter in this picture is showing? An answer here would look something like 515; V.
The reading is 150; V
